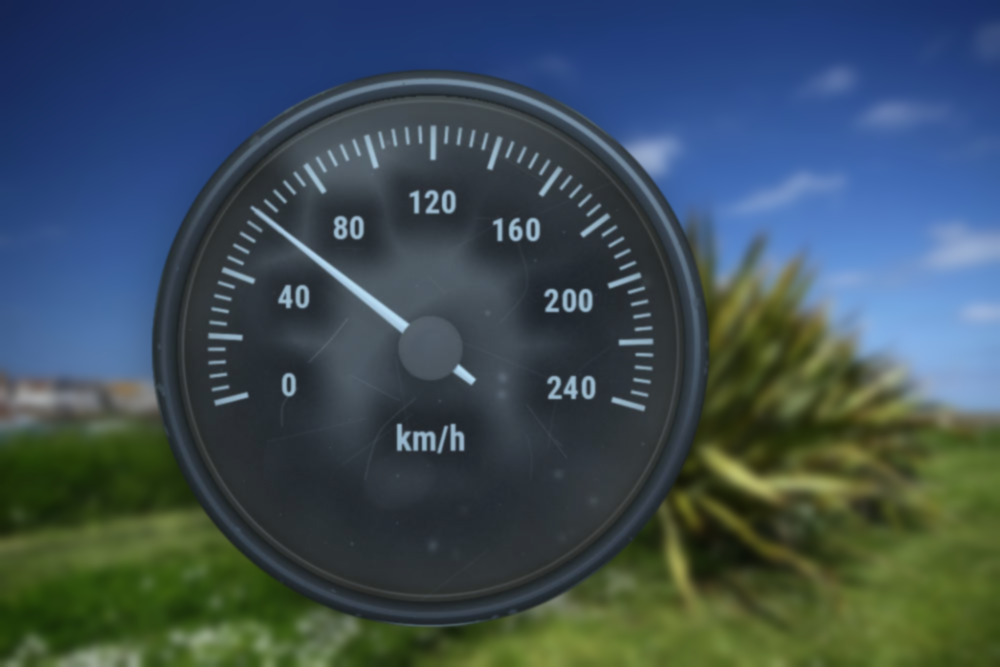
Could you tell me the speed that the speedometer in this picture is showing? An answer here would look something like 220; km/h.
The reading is 60; km/h
